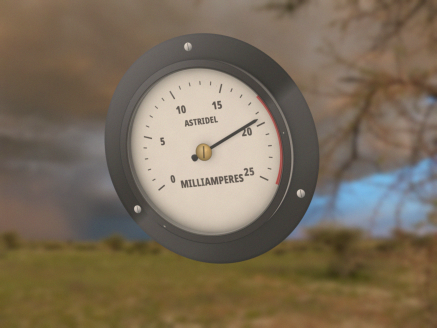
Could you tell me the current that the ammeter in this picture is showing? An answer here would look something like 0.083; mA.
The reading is 19.5; mA
